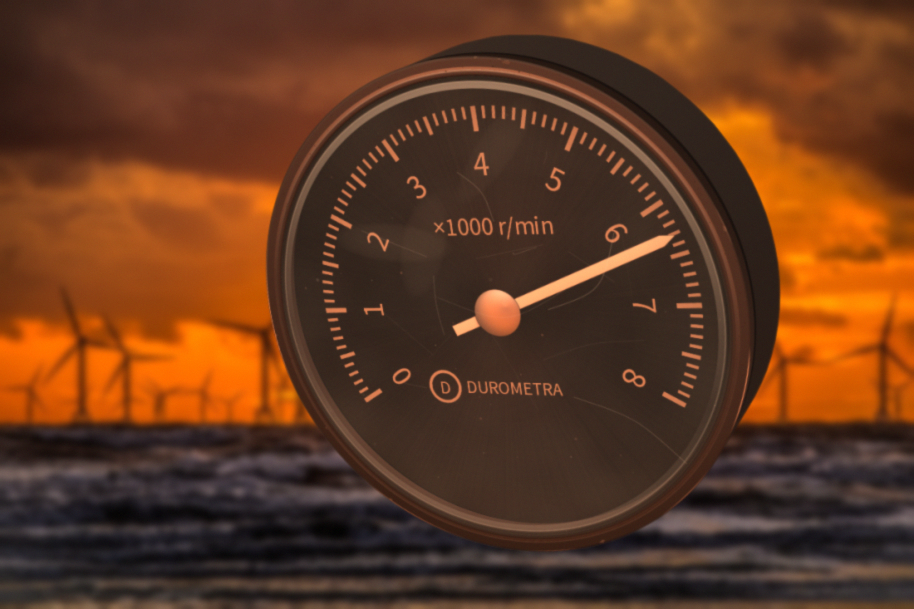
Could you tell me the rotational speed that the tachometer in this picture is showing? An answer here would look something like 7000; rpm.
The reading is 6300; rpm
